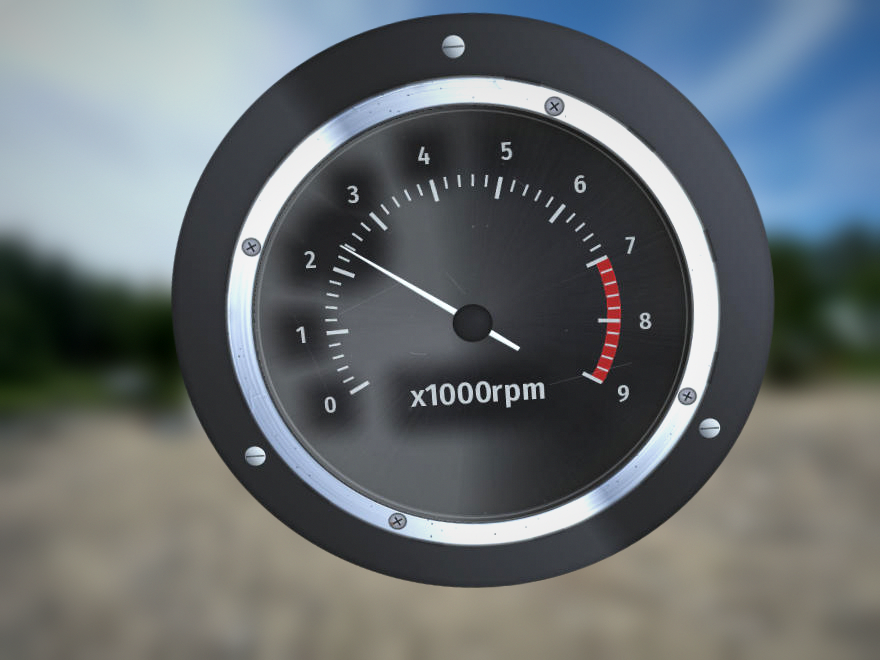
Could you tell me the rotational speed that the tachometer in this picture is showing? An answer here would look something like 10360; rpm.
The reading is 2400; rpm
